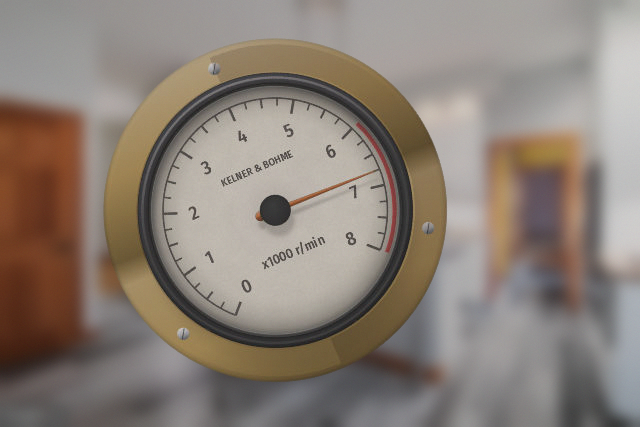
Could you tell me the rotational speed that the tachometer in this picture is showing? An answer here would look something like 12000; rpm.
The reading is 6750; rpm
